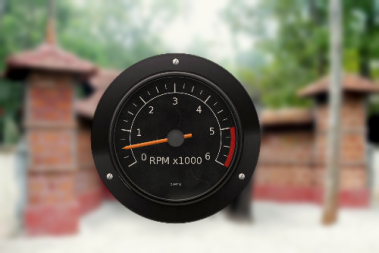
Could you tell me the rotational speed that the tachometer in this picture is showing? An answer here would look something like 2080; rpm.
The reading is 500; rpm
